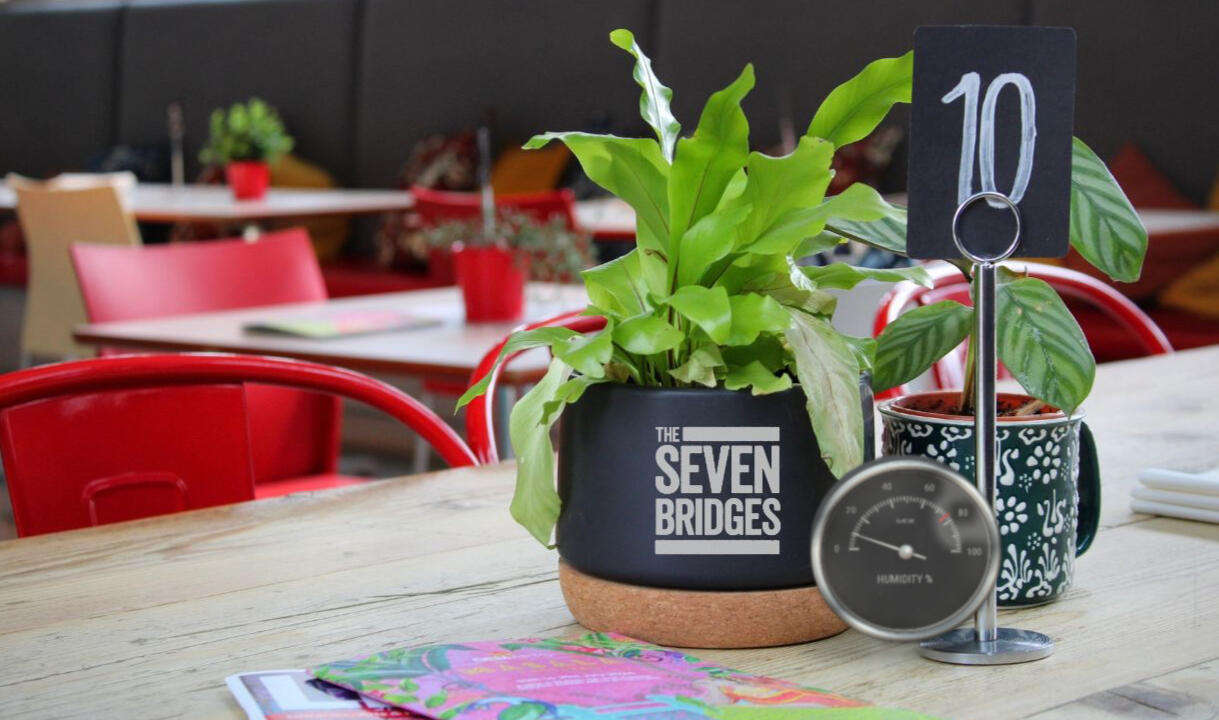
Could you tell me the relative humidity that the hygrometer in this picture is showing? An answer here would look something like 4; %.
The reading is 10; %
